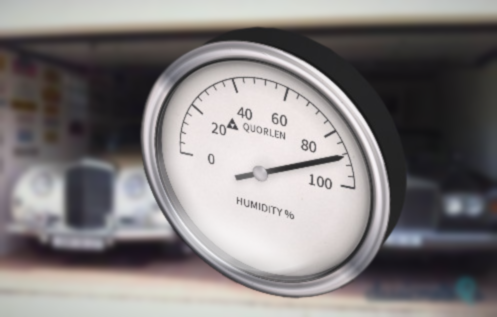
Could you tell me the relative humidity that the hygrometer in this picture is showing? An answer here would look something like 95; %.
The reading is 88; %
